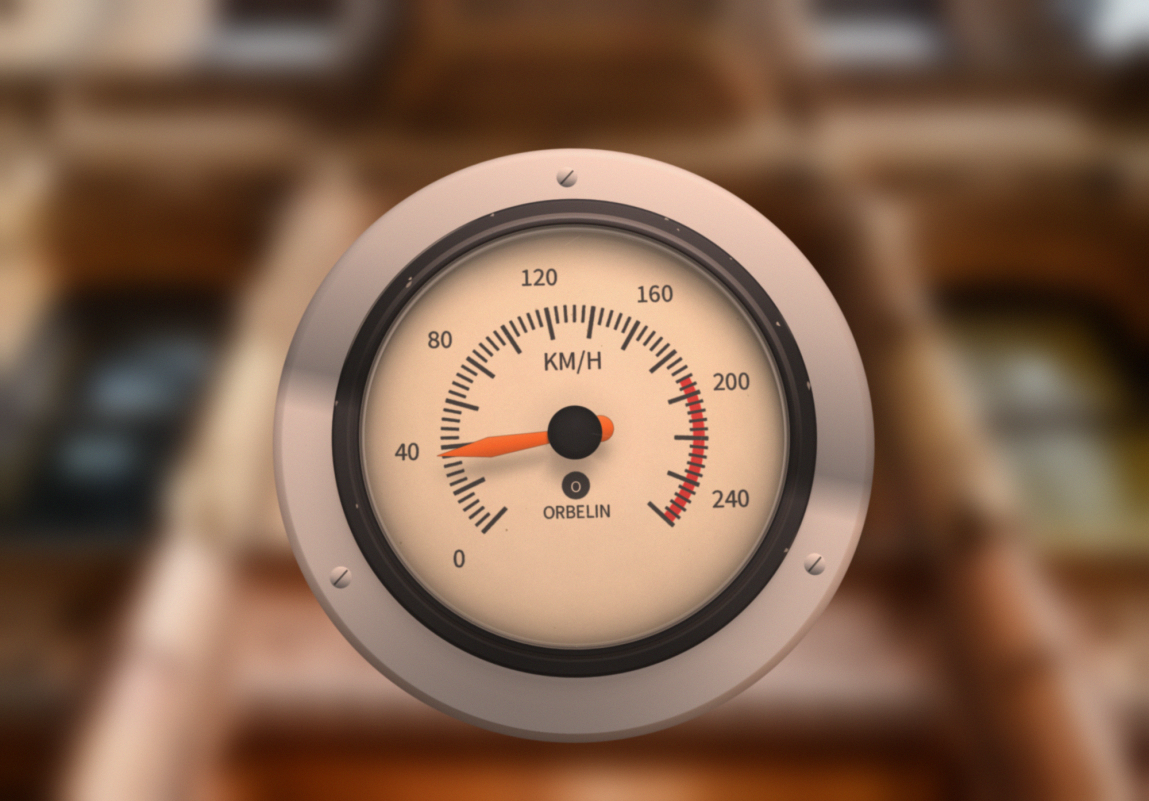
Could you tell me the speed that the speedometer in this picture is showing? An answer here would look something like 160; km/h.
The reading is 36; km/h
